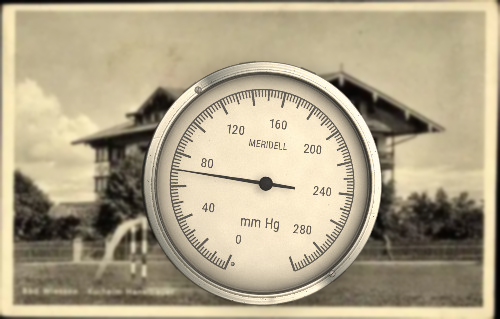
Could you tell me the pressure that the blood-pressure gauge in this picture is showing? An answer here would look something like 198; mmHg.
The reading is 70; mmHg
